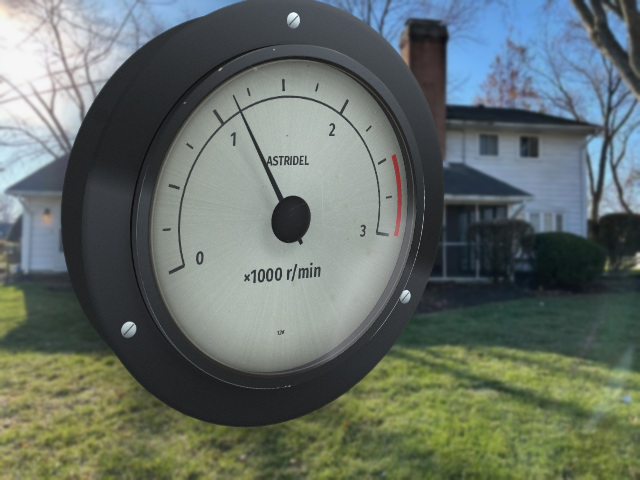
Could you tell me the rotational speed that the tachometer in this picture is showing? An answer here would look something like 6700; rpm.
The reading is 1125; rpm
